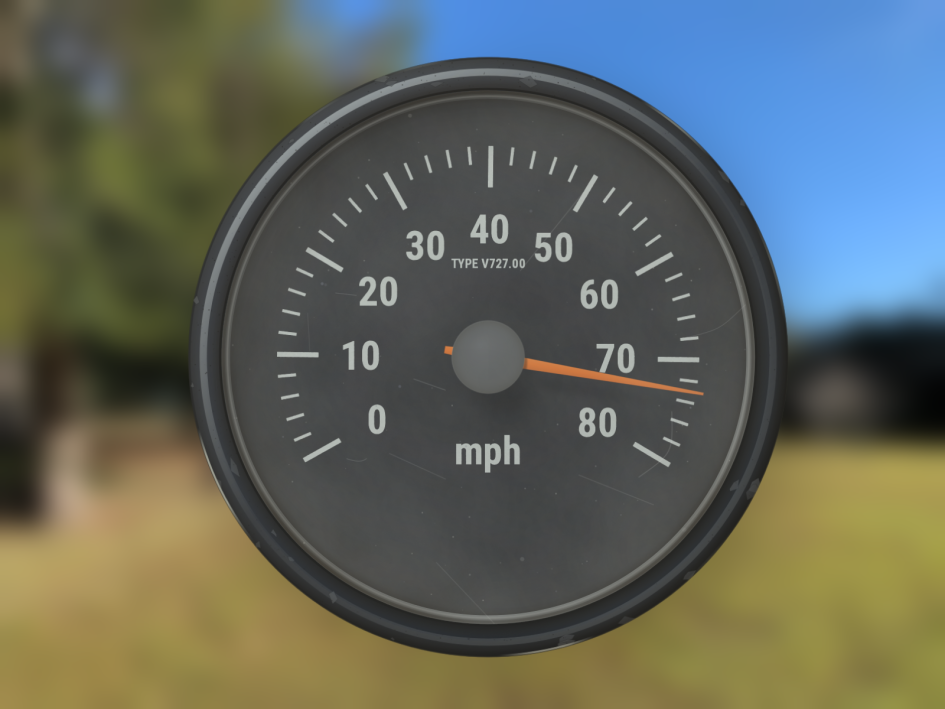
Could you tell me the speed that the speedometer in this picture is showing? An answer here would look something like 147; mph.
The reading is 73; mph
